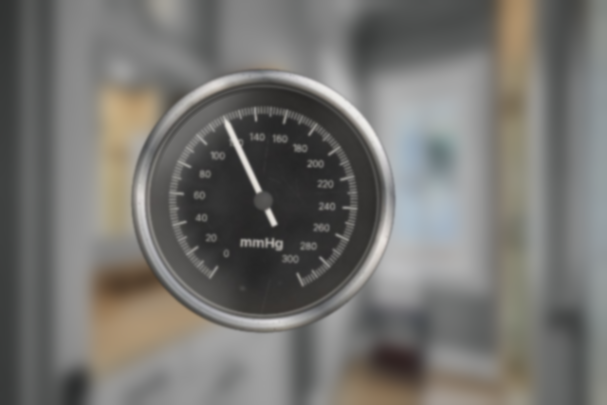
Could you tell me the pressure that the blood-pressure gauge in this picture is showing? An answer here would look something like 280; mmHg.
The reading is 120; mmHg
